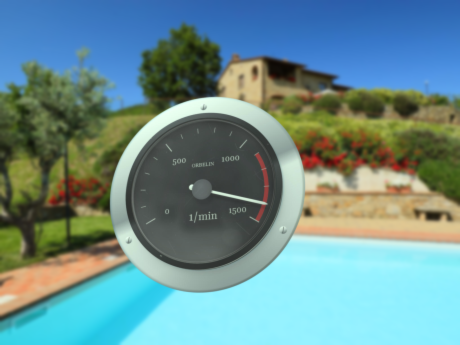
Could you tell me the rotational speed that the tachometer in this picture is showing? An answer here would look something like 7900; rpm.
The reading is 1400; rpm
